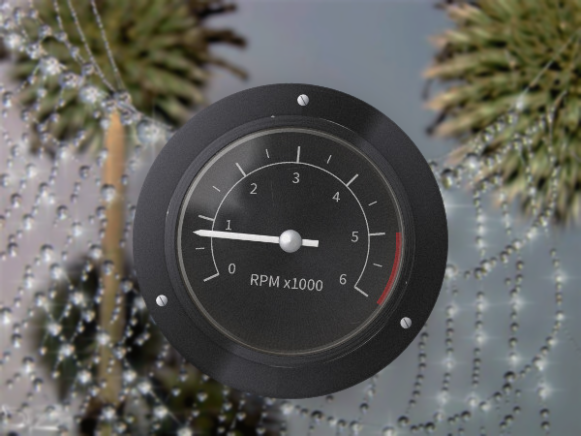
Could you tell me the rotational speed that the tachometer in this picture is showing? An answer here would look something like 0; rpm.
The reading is 750; rpm
